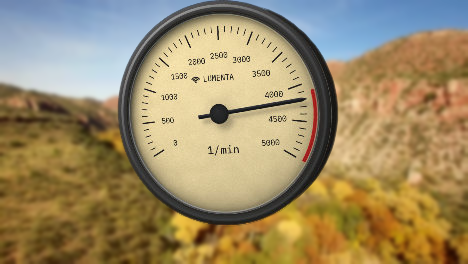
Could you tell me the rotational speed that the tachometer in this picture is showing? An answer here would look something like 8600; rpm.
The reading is 4200; rpm
